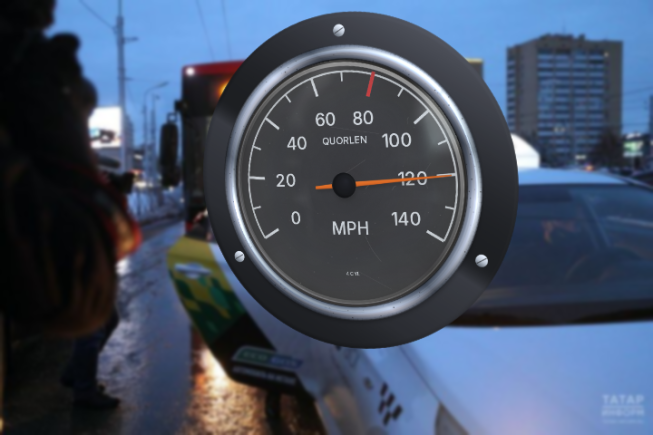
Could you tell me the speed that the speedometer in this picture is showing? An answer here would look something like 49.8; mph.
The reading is 120; mph
